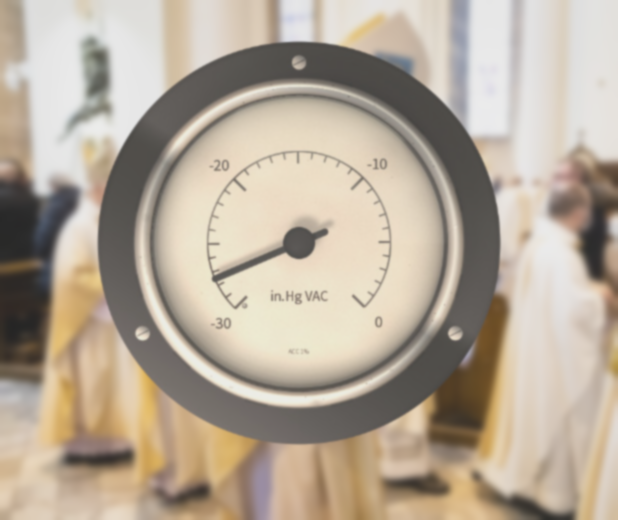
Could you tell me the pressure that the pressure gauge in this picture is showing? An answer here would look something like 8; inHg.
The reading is -27.5; inHg
